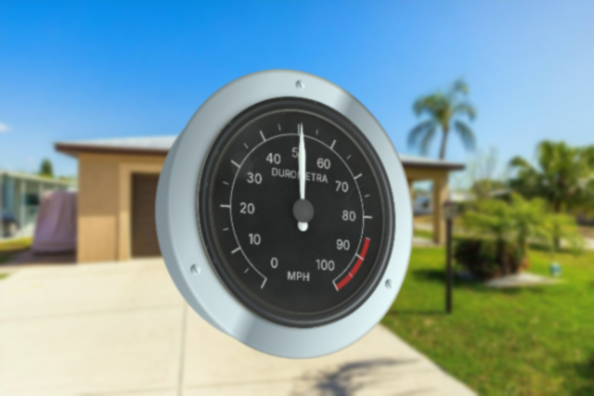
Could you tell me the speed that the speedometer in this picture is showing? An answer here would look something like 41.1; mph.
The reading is 50; mph
